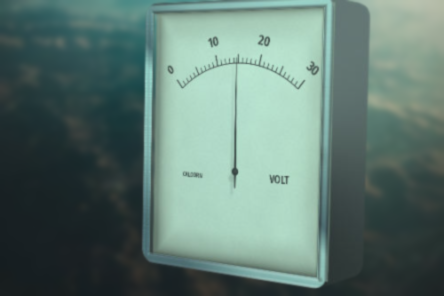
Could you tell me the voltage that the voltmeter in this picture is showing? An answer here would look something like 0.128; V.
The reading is 15; V
